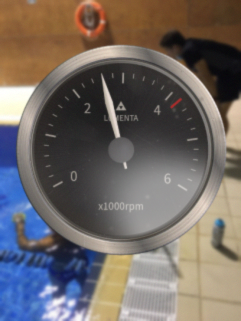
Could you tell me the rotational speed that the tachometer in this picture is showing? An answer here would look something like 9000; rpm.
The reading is 2600; rpm
